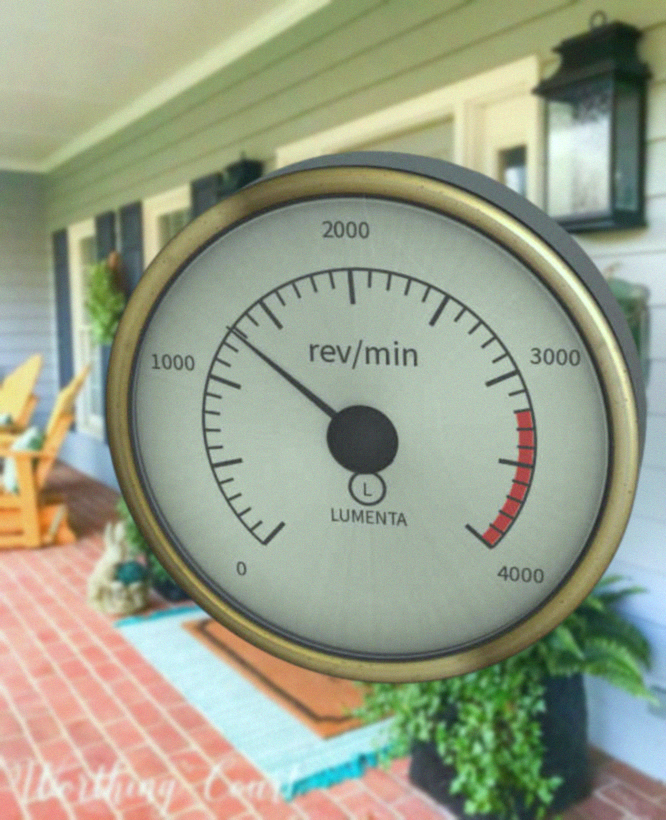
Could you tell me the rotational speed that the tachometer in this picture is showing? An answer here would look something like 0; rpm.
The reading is 1300; rpm
